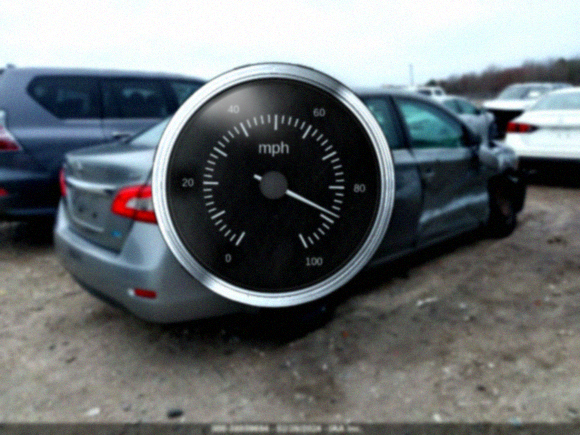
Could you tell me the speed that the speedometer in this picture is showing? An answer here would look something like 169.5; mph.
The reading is 88; mph
